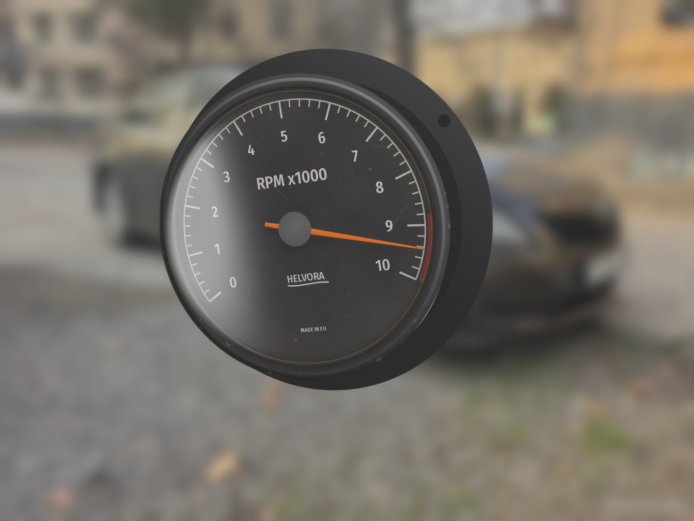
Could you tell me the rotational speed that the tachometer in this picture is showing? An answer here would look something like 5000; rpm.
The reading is 9400; rpm
